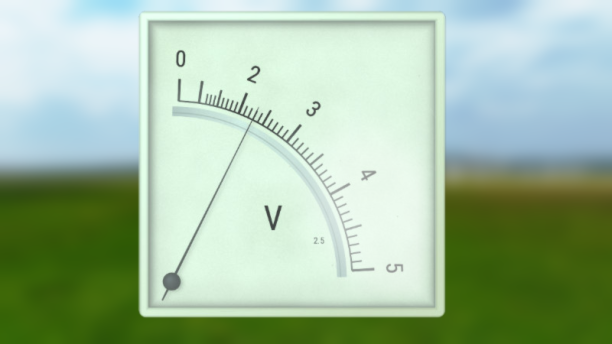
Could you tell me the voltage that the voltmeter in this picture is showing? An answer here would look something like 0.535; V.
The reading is 2.3; V
